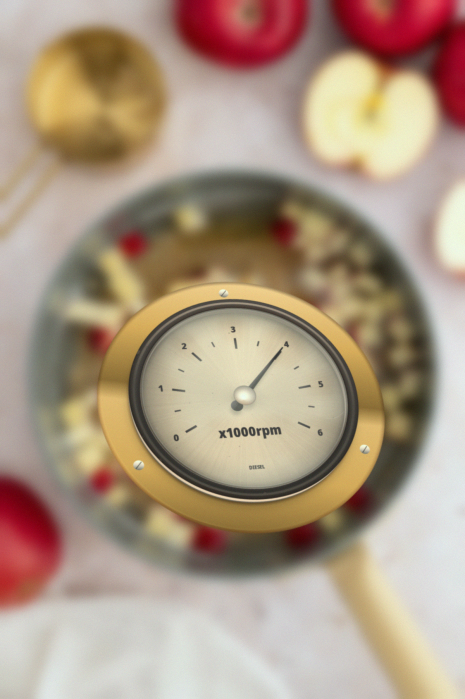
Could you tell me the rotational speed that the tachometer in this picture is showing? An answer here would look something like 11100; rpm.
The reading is 4000; rpm
